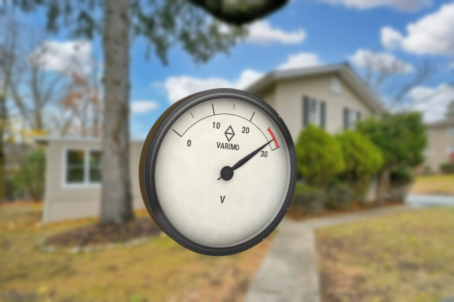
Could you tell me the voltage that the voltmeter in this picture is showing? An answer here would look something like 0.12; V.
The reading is 27.5; V
